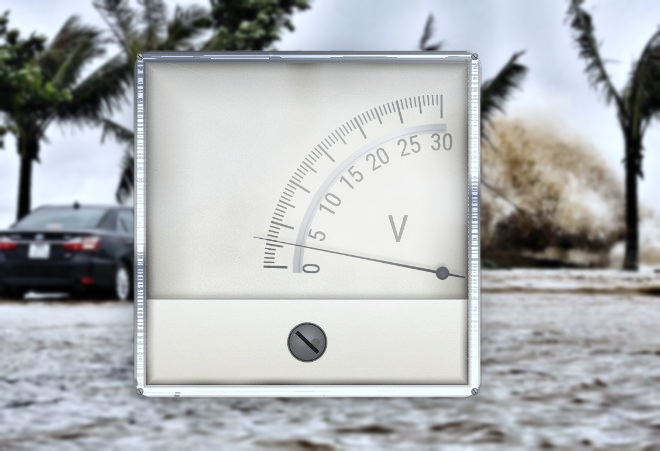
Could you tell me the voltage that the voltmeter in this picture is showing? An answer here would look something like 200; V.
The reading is 3; V
